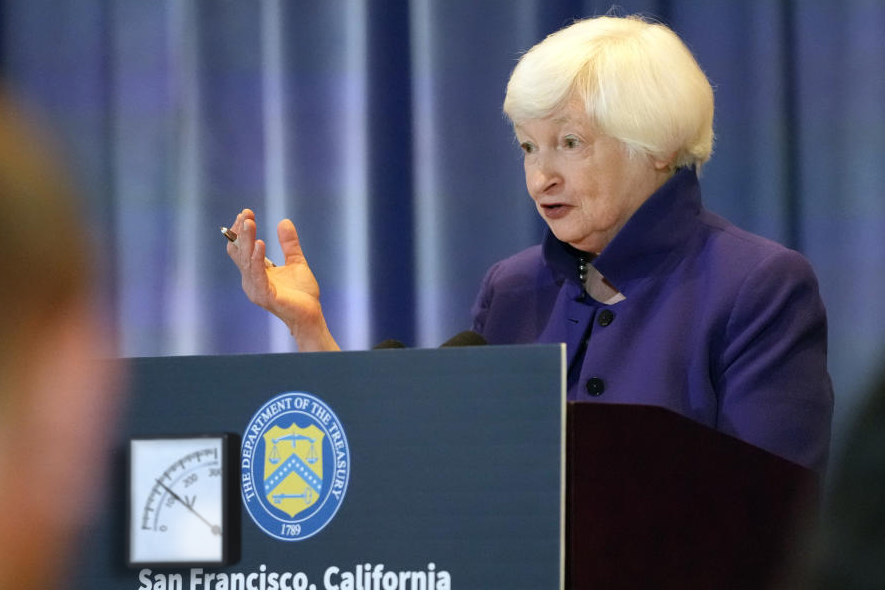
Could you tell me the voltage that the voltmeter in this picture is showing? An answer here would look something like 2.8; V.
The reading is 125; V
